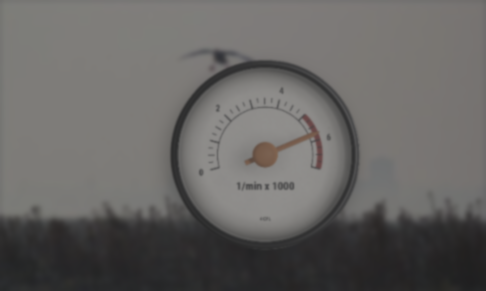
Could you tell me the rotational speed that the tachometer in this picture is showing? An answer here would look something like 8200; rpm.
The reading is 5750; rpm
